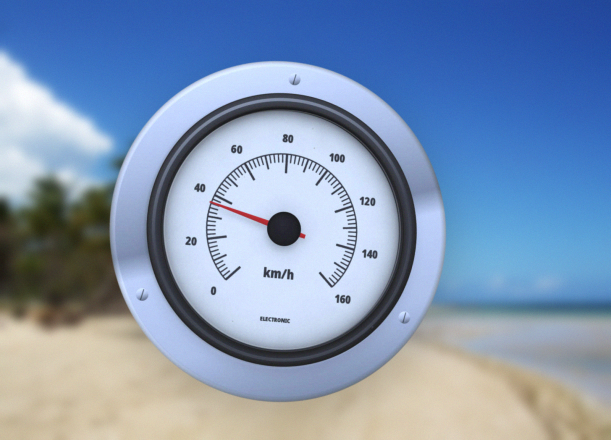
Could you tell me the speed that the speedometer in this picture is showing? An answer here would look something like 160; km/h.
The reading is 36; km/h
